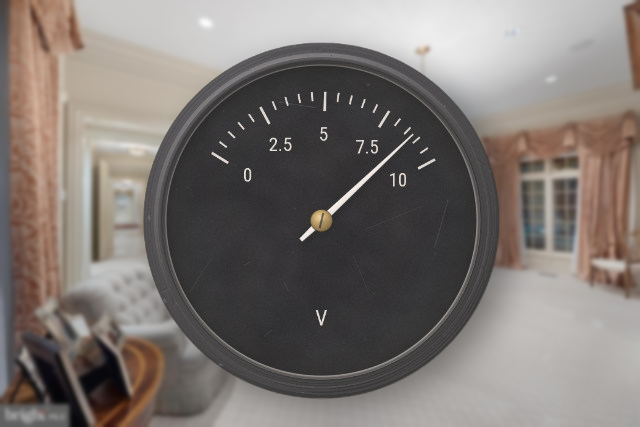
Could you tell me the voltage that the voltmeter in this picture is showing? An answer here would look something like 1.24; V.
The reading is 8.75; V
